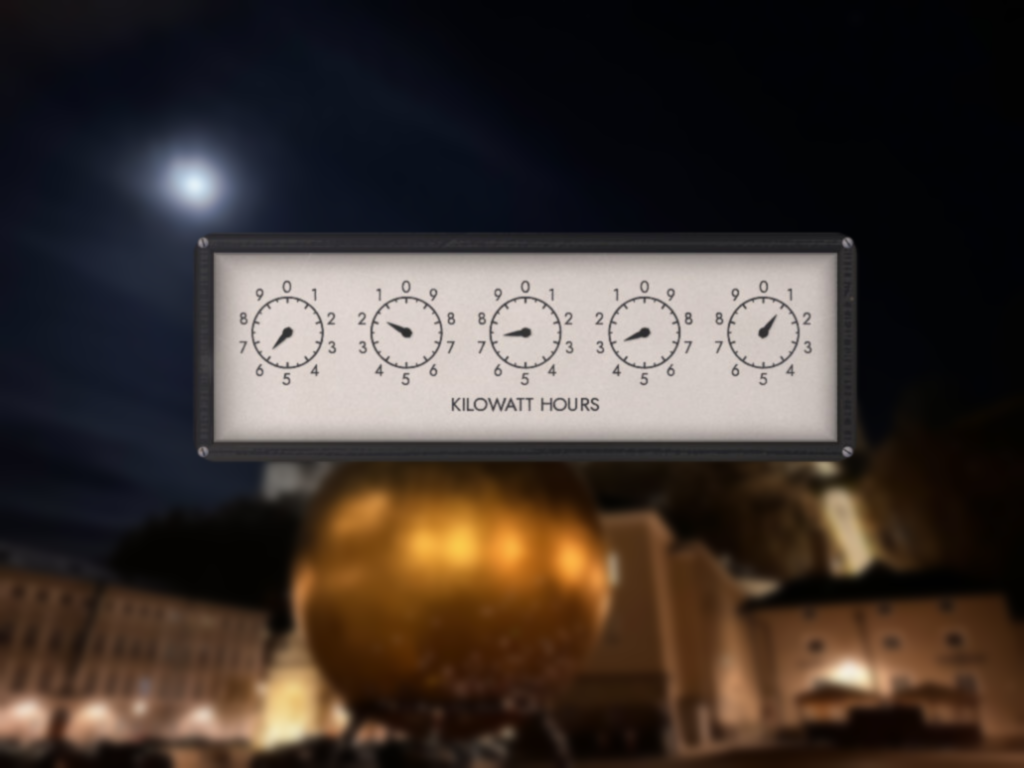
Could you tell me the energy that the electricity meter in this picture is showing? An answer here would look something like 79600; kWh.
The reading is 61731; kWh
